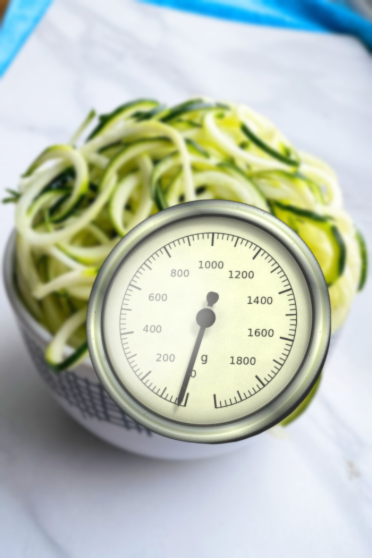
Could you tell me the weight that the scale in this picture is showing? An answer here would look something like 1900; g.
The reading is 20; g
